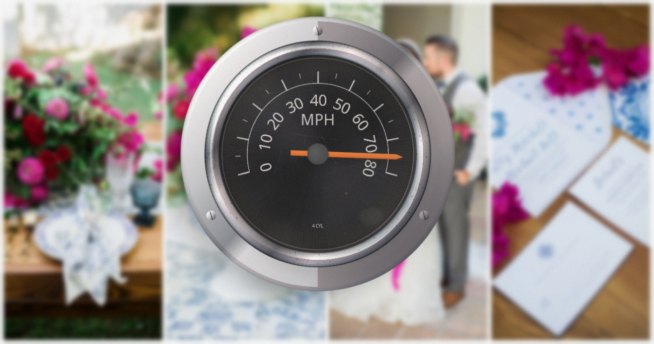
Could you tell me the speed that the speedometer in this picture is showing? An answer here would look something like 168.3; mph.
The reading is 75; mph
